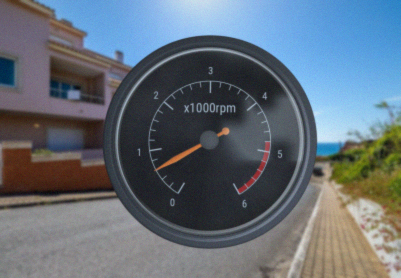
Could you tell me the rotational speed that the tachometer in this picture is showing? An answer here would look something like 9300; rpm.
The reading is 600; rpm
